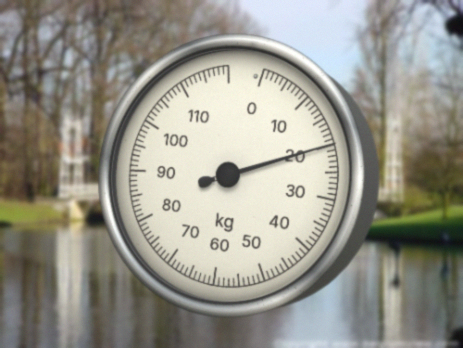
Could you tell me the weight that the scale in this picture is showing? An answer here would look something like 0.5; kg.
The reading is 20; kg
